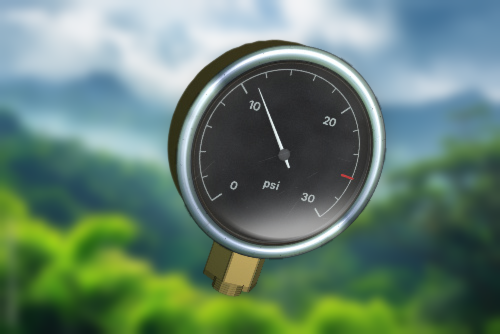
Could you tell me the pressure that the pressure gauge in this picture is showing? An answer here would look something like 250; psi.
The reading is 11; psi
